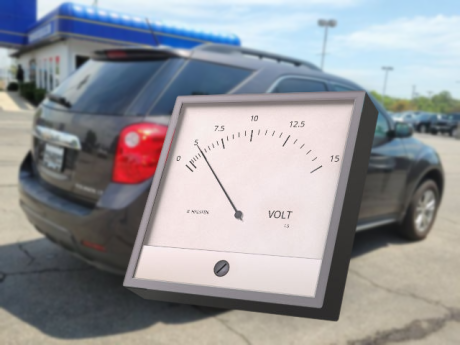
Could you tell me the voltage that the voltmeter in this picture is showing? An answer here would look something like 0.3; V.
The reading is 5; V
